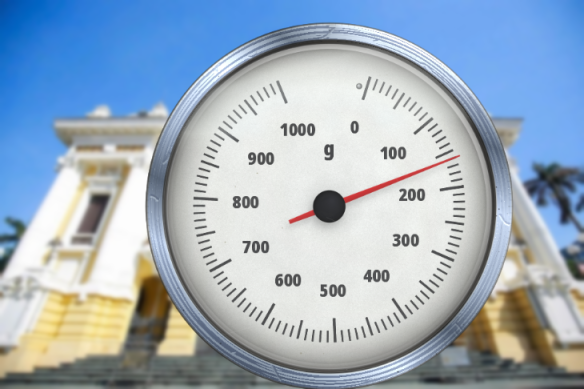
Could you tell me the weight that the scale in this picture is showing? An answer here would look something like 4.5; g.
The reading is 160; g
